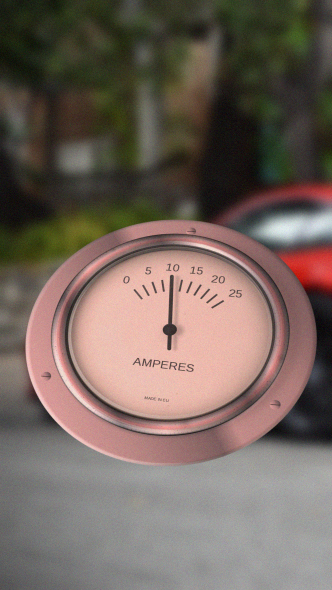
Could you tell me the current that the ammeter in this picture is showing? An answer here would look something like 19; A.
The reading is 10; A
